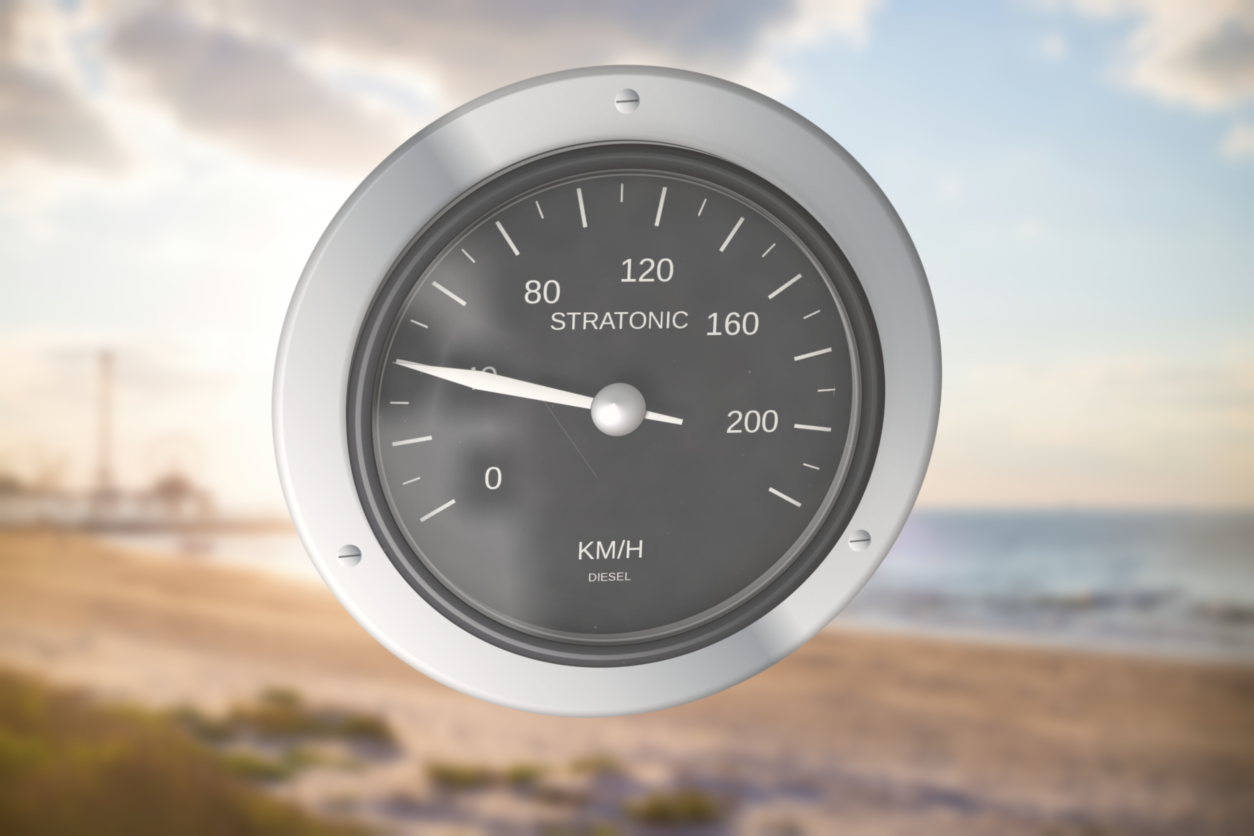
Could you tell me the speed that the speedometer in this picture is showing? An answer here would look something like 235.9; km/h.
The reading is 40; km/h
